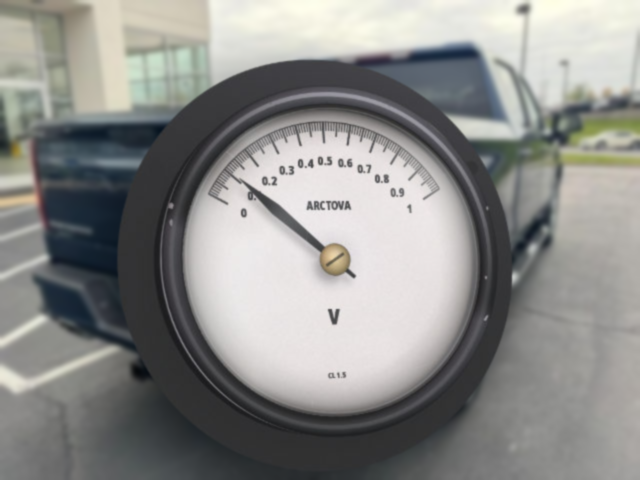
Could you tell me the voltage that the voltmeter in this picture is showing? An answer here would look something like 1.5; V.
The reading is 0.1; V
